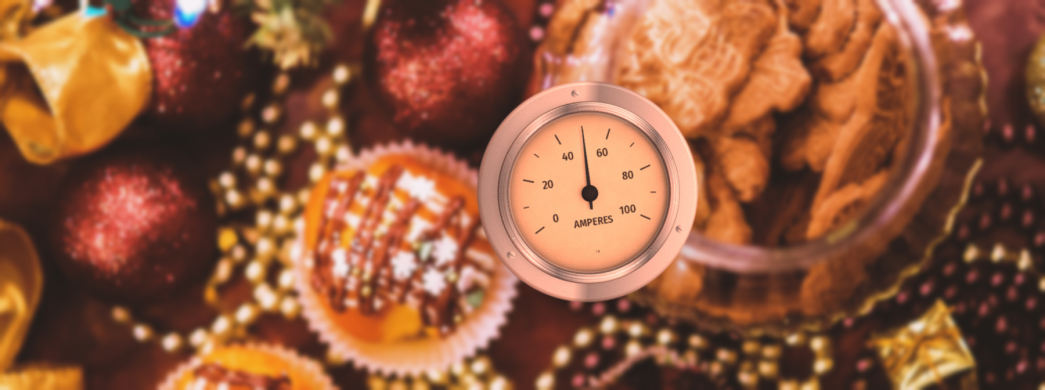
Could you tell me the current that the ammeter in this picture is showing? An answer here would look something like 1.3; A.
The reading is 50; A
